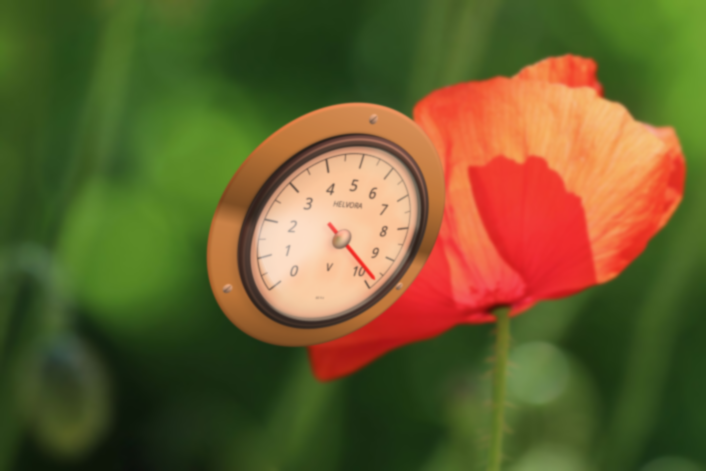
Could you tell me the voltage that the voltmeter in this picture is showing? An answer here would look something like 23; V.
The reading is 9.75; V
